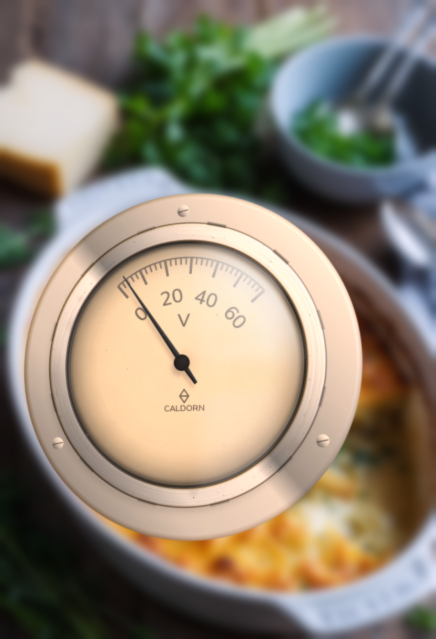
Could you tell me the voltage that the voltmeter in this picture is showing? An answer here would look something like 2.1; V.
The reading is 4; V
